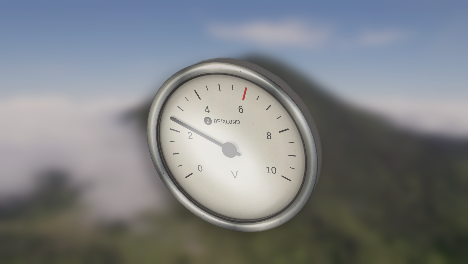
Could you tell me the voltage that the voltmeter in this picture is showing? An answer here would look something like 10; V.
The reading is 2.5; V
